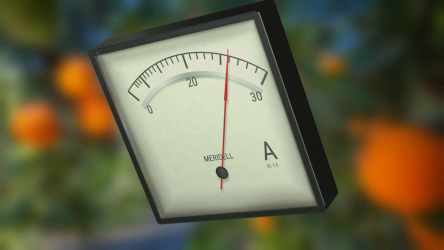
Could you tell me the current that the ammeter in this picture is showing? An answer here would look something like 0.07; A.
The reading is 26; A
